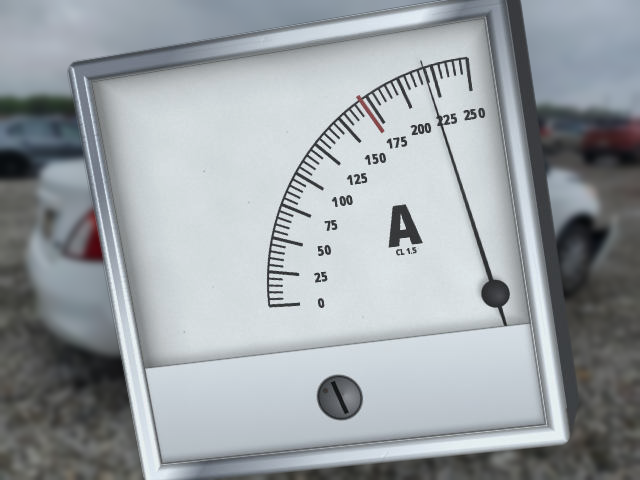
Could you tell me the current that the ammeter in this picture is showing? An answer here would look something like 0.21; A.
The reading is 220; A
